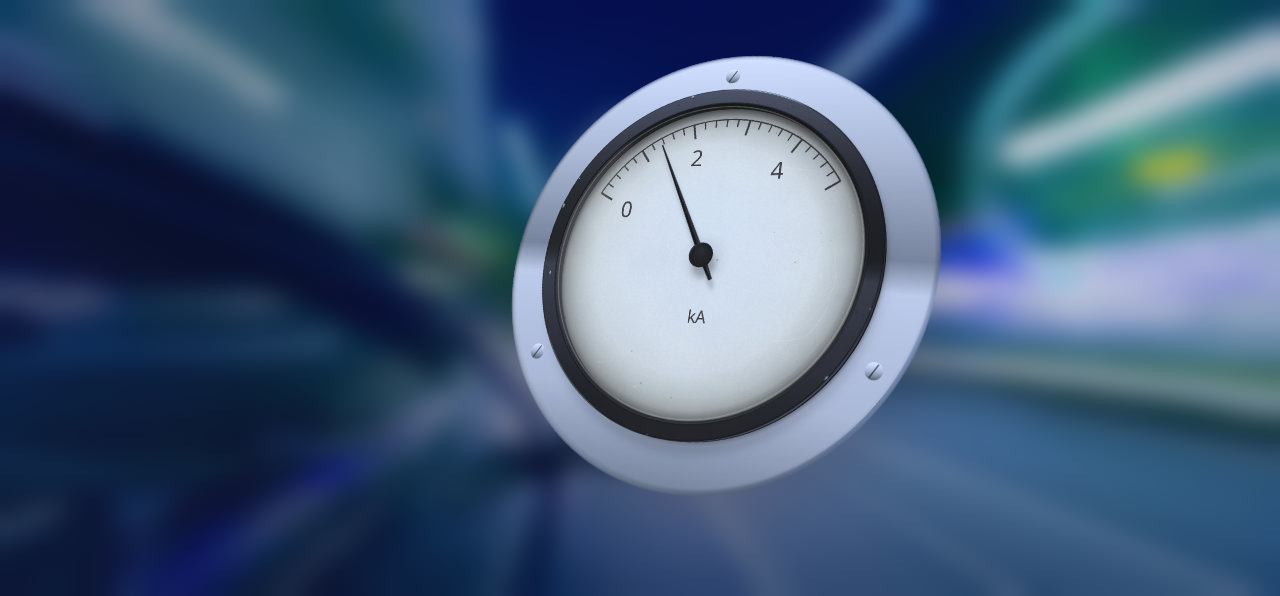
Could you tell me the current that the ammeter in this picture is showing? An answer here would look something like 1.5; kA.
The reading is 1.4; kA
